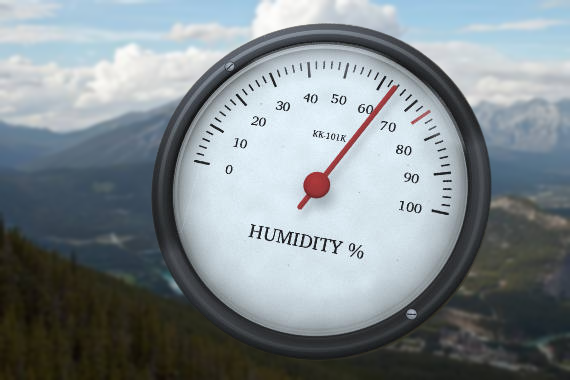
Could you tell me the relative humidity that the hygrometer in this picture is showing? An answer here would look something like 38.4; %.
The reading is 64; %
